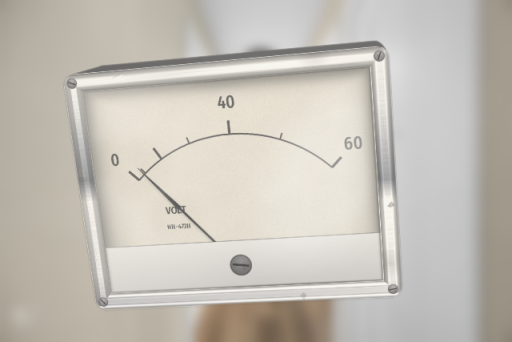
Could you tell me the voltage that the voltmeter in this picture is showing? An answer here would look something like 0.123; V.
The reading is 10; V
